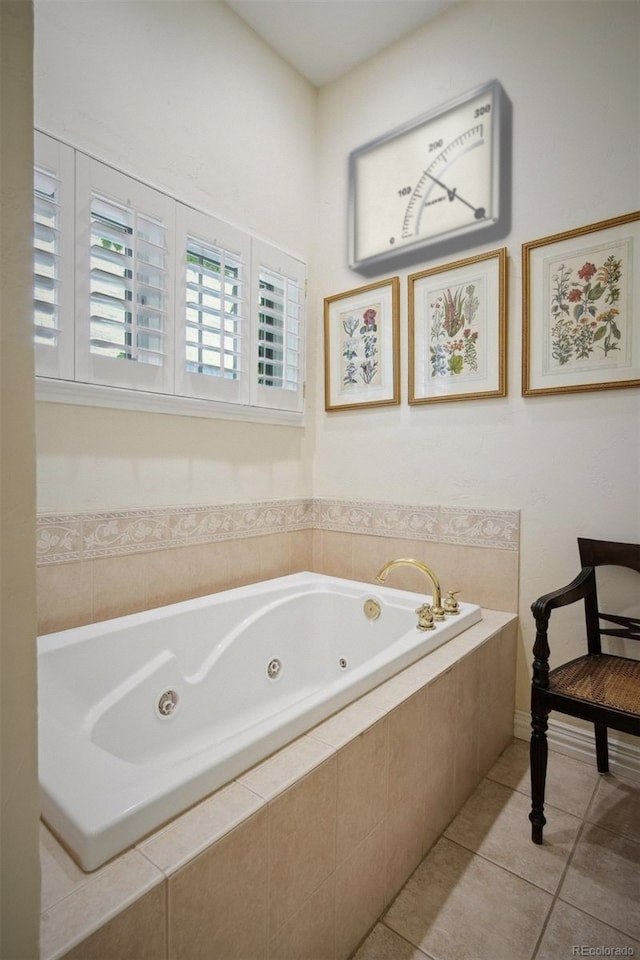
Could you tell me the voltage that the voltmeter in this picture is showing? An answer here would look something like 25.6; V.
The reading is 150; V
